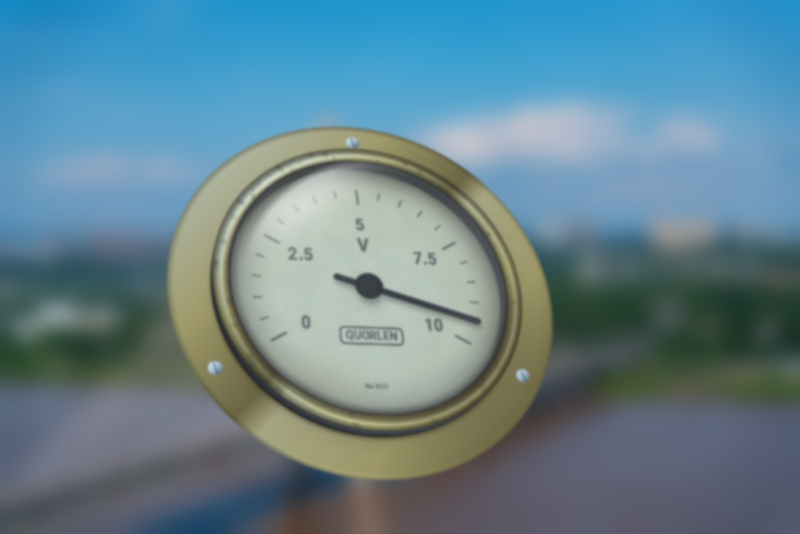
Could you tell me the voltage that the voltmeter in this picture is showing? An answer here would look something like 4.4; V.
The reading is 9.5; V
